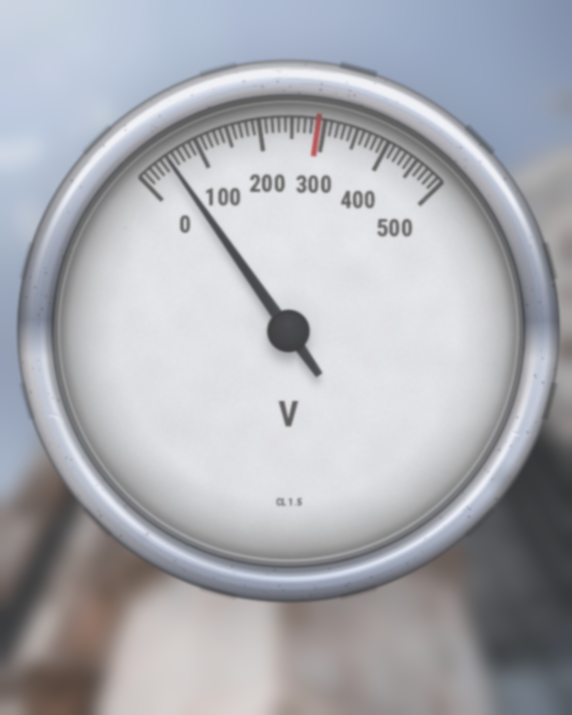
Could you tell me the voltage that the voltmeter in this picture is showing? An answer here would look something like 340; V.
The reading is 50; V
